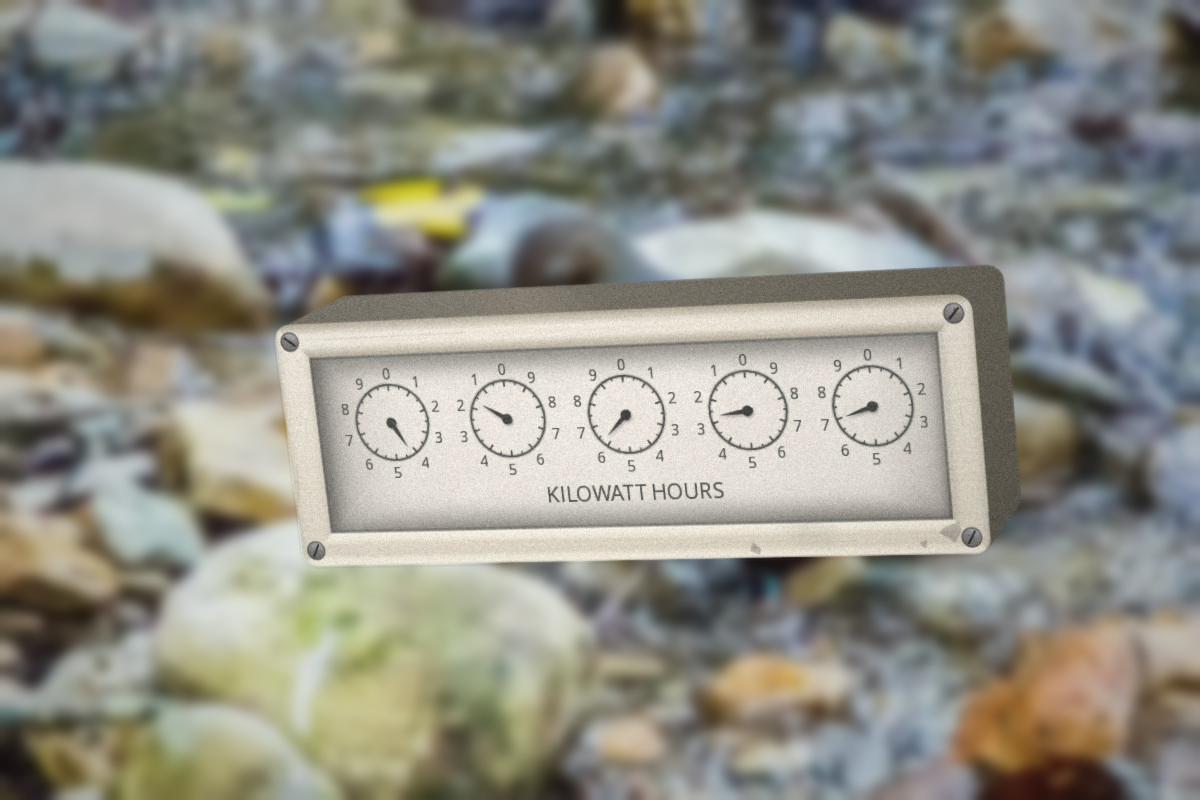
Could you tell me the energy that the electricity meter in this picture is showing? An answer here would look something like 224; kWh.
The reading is 41627; kWh
